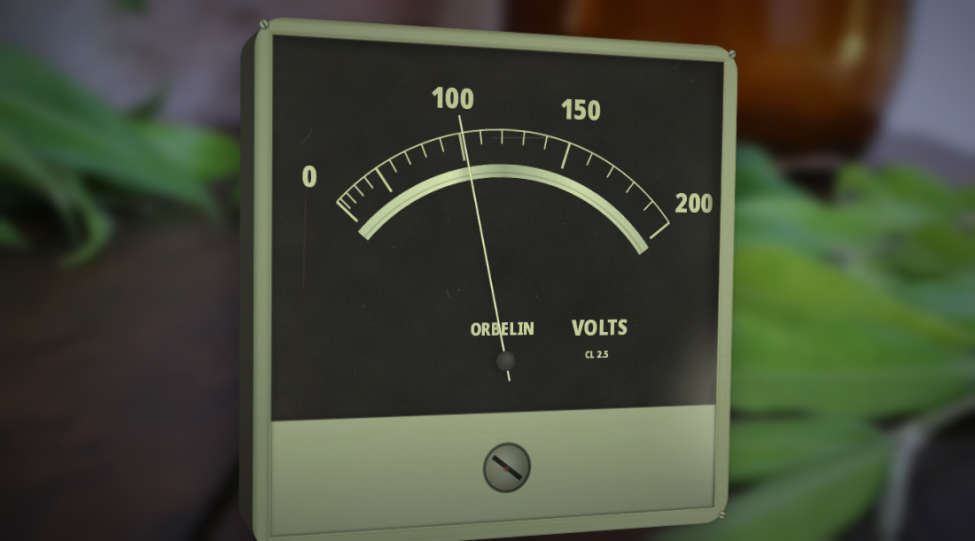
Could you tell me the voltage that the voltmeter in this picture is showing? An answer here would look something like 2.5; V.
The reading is 100; V
